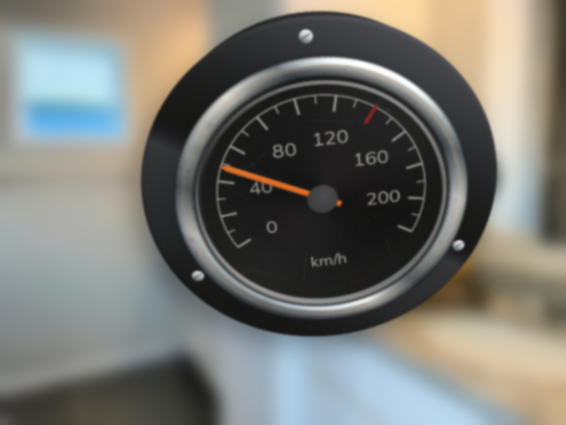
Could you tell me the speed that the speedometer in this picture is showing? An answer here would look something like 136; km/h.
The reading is 50; km/h
